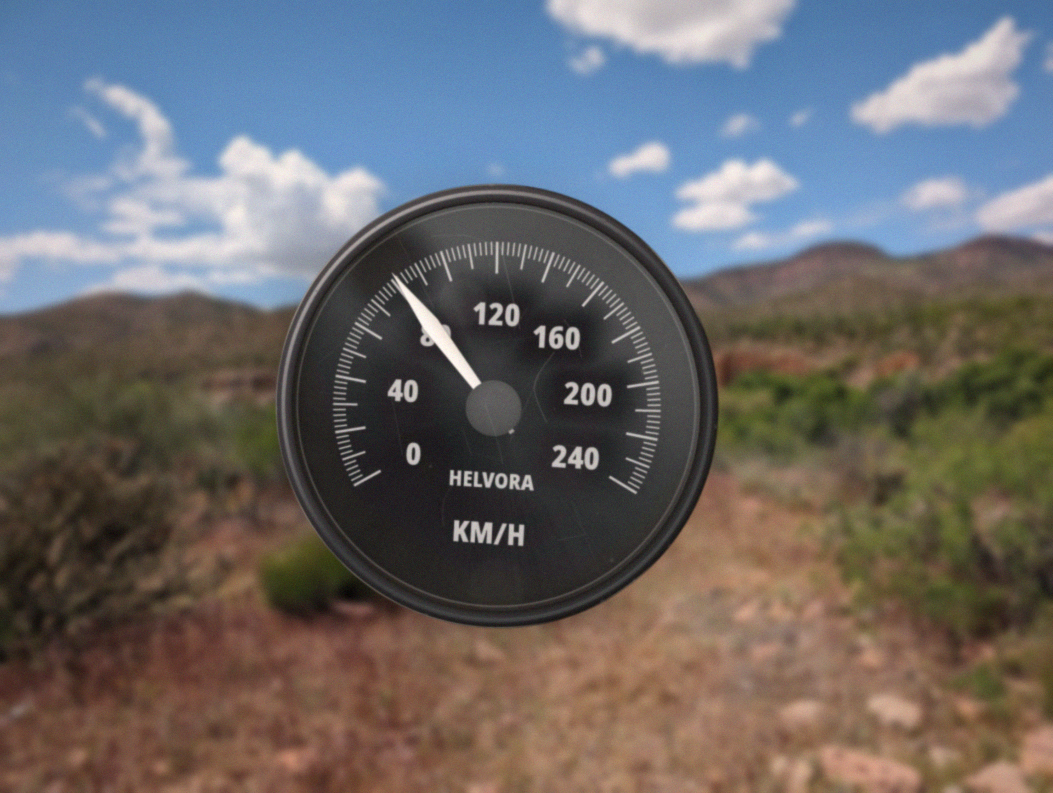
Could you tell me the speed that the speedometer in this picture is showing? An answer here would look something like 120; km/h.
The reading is 82; km/h
